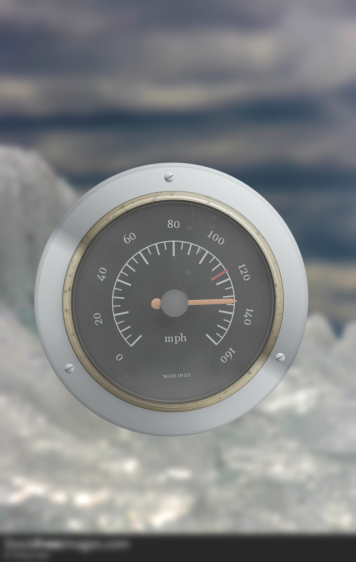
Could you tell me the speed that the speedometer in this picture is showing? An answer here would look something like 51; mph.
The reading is 132.5; mph
